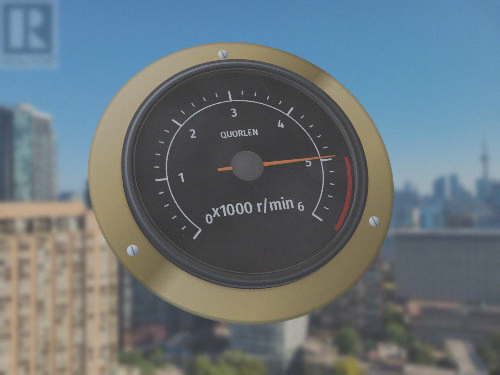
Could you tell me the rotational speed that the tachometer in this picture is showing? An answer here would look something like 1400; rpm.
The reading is 5000; rpm
